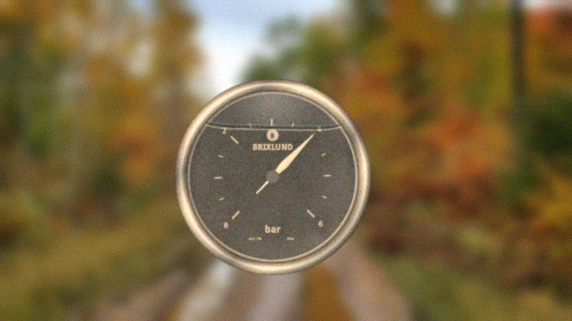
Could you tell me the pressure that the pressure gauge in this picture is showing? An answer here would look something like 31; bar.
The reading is 4; bar
